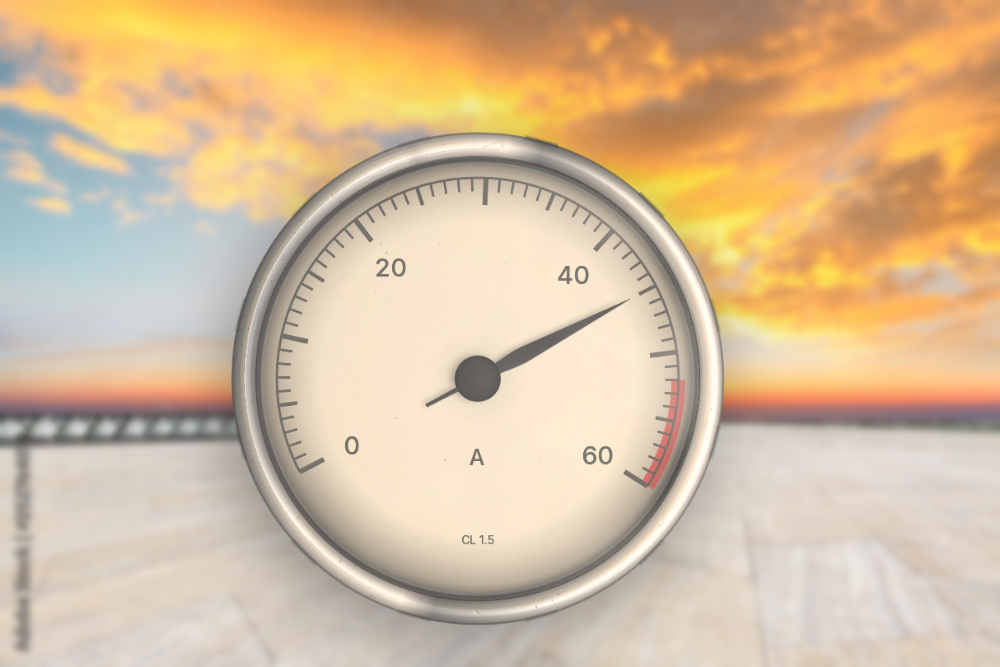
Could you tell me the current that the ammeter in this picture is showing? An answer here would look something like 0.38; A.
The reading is 45; A
